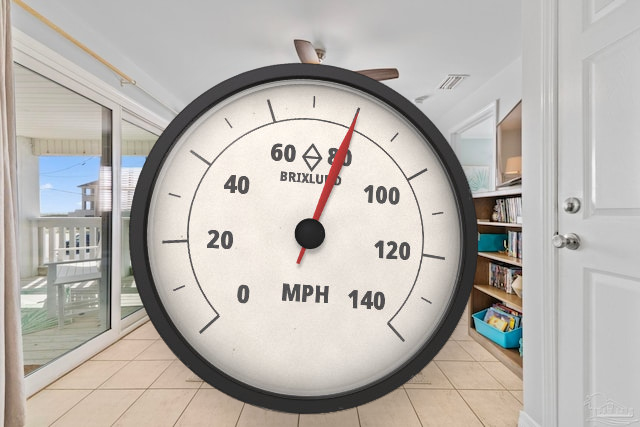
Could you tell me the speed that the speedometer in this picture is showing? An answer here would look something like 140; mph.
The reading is 80; mph
